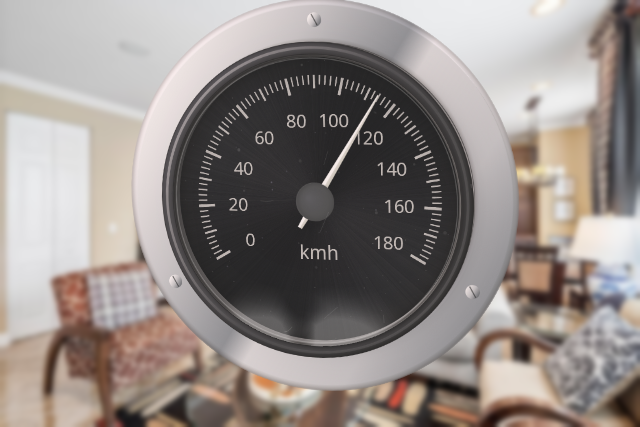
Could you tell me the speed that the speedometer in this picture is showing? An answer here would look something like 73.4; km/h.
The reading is 114; km/h
